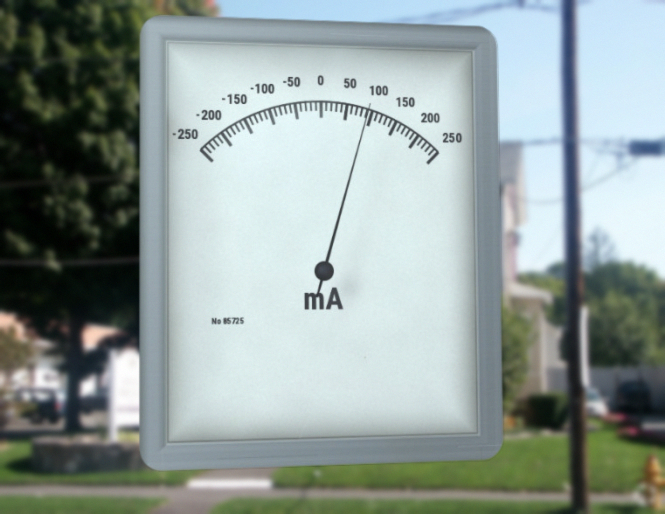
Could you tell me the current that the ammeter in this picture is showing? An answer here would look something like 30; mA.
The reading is 90; mA
